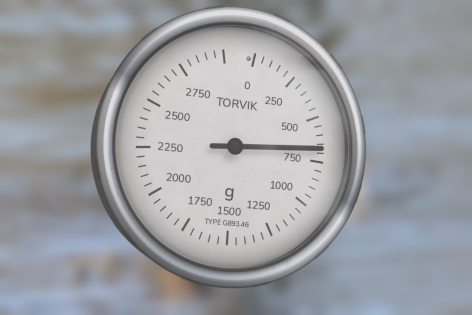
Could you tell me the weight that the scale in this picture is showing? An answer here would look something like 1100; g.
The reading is 675; g
